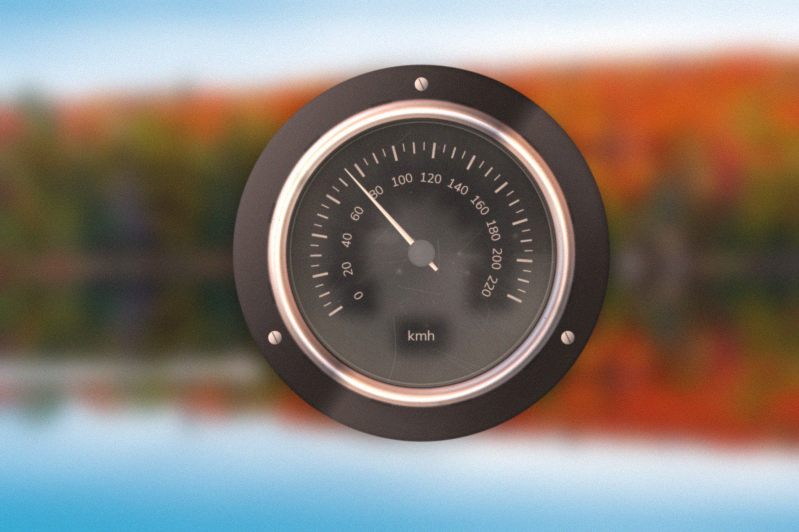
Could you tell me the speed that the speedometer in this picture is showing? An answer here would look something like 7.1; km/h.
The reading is 75; km/h
